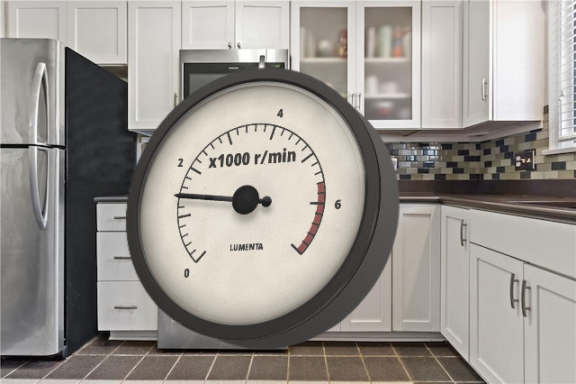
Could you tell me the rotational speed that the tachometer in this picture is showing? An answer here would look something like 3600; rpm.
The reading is 1400; rpm
